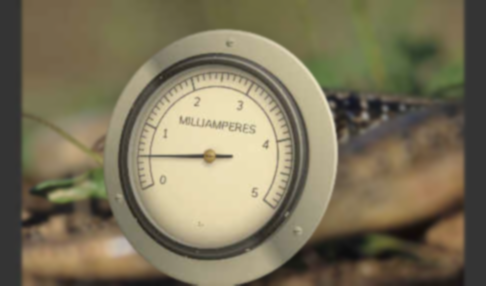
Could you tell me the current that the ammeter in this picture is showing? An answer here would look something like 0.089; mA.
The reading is 0.5; mA
